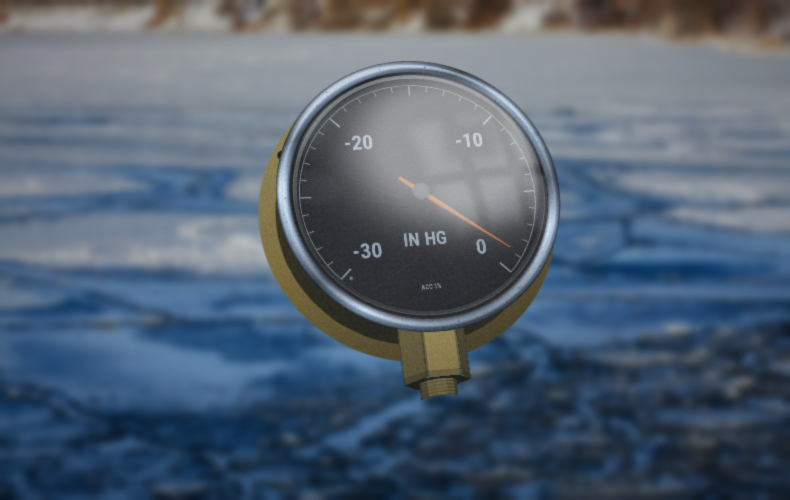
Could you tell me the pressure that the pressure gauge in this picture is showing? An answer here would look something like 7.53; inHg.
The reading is -1; inHg
